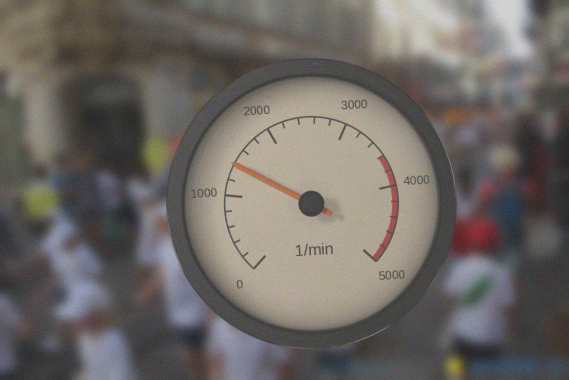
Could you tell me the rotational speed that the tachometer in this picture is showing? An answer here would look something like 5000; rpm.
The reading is 1400; rpm
